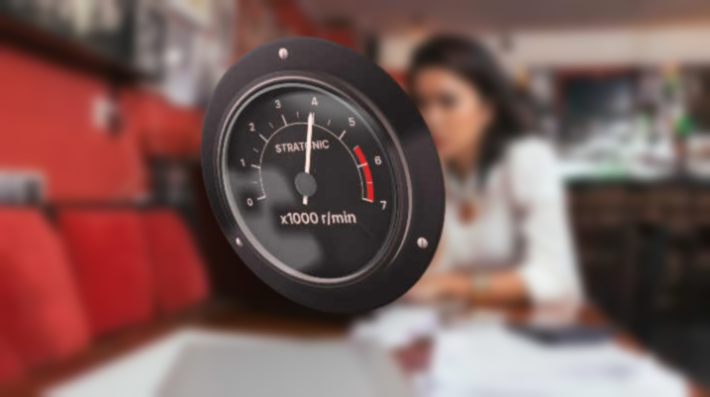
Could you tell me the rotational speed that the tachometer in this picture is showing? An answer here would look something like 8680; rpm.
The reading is 4000; rpm
